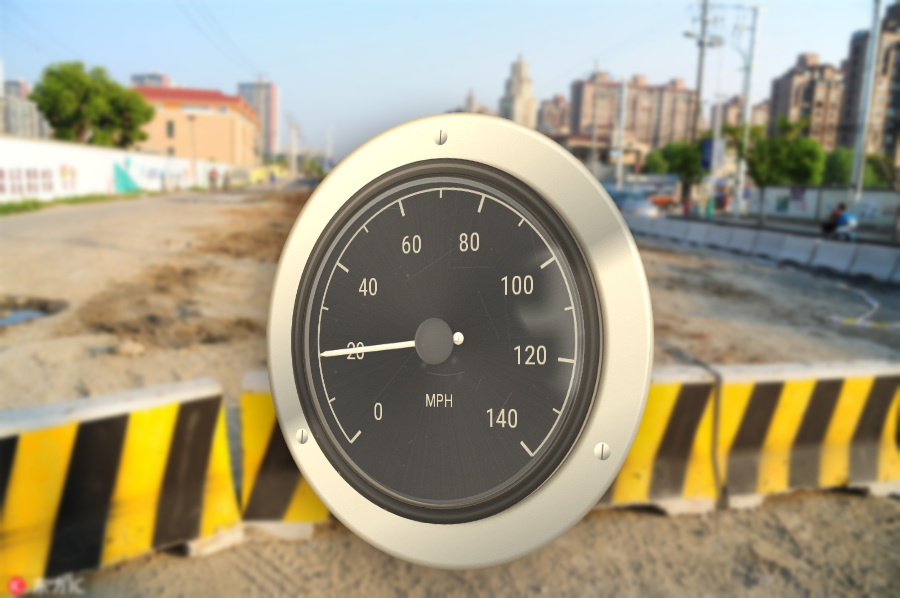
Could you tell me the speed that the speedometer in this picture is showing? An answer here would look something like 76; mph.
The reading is 20; mph
